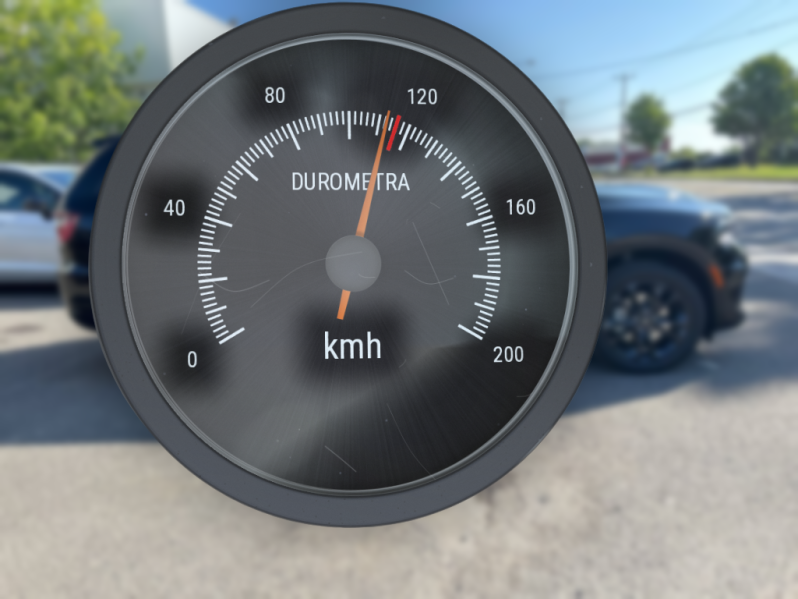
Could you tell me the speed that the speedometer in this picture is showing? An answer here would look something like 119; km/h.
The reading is 112; km/h
